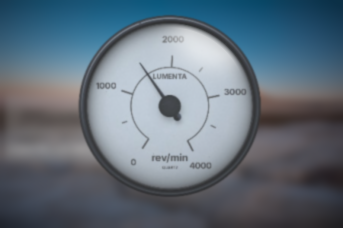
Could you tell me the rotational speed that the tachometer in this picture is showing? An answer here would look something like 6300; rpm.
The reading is 1500; rpm
